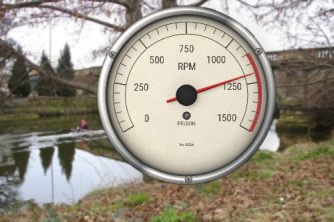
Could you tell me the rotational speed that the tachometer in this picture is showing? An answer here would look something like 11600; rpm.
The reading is 1200; rpm
